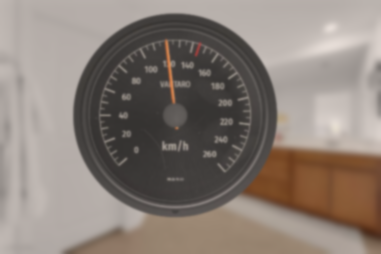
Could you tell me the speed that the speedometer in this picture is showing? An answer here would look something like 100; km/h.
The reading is 120; km/h
